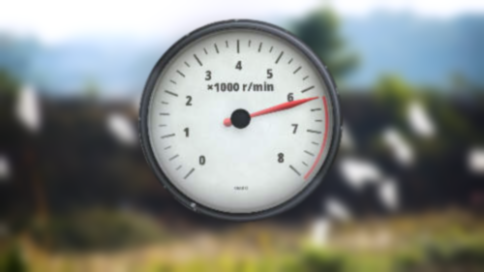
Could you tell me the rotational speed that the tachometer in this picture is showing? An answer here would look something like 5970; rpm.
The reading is 6250; rpm
